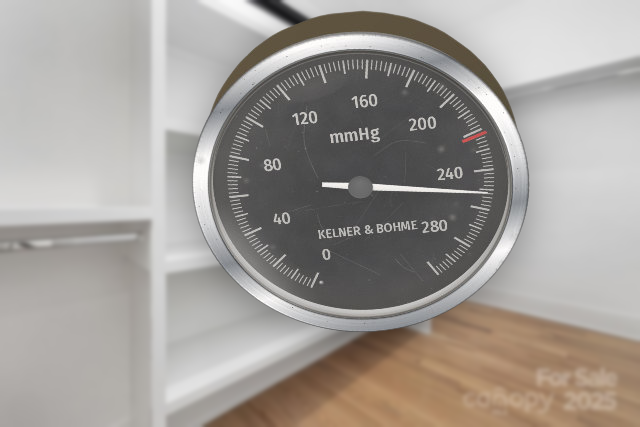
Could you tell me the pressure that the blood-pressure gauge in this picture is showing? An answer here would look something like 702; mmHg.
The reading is 250; mmHg
